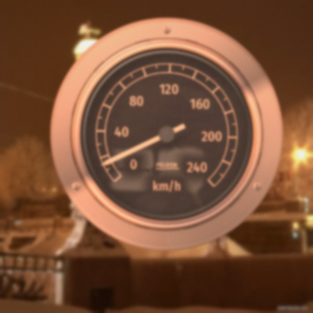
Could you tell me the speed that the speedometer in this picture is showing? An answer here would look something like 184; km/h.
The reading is 15; km/h
